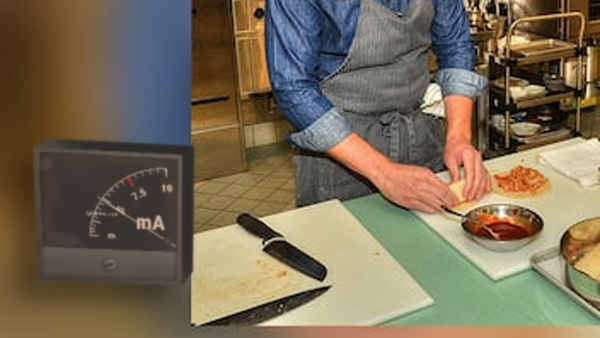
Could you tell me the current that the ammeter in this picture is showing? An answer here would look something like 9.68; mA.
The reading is 5; mA
